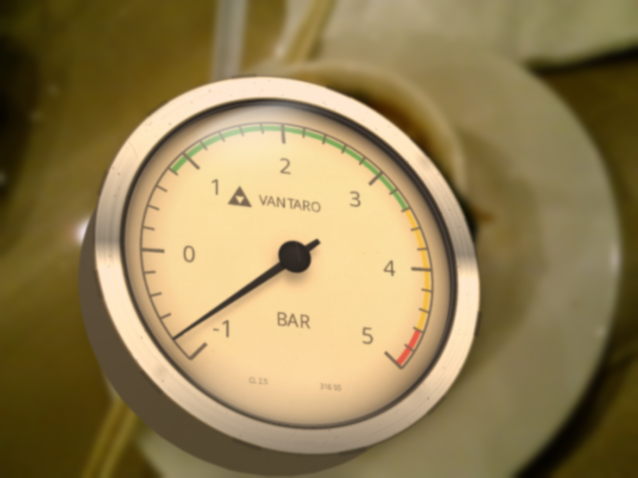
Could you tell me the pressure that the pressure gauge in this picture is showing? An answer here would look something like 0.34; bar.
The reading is -0.8; bar
